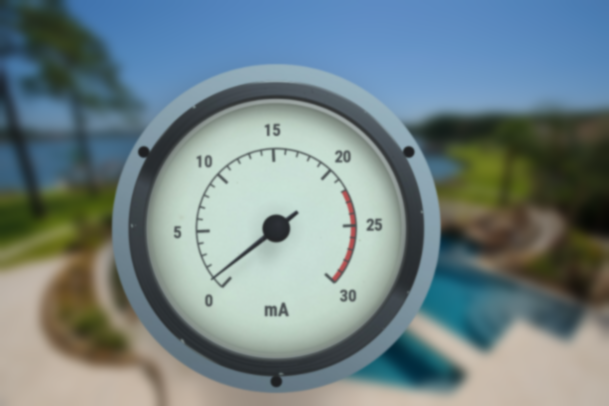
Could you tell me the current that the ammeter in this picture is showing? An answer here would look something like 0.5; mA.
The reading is 1; mA
